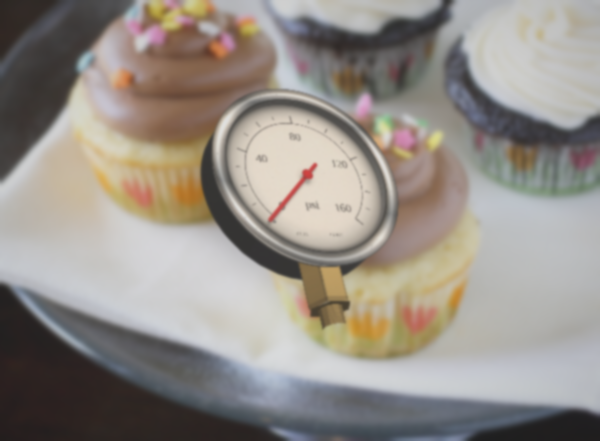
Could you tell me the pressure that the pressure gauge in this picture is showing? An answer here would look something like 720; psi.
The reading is 0; psi
